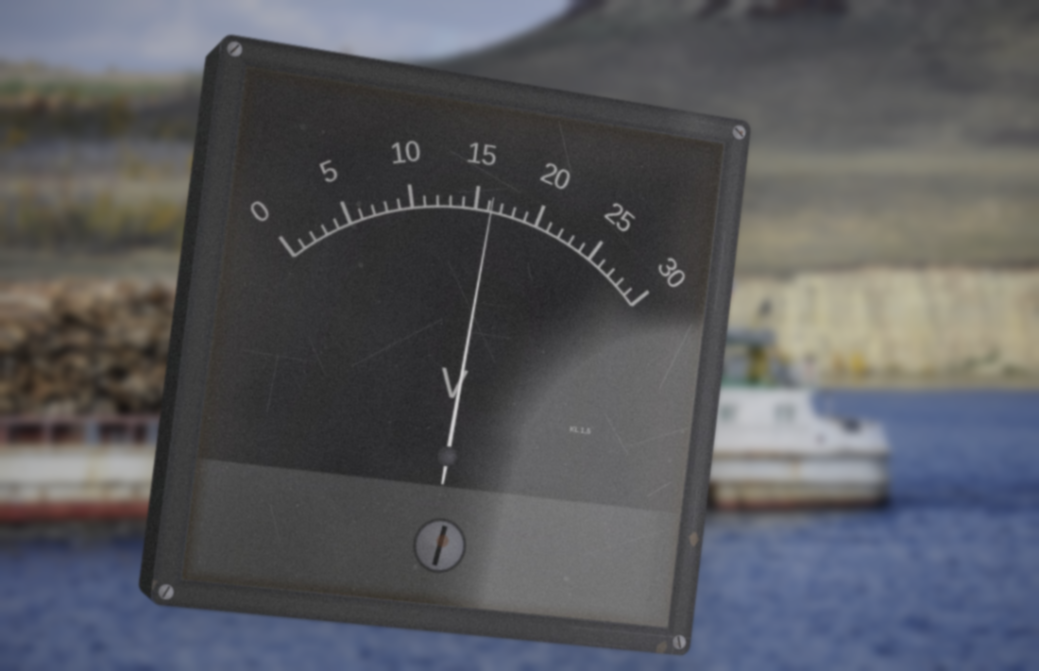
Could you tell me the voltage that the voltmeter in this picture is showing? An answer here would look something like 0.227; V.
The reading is 16; V
